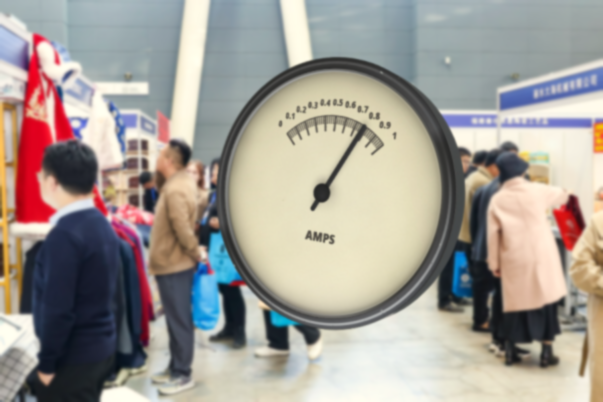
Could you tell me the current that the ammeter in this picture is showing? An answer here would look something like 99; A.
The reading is 0.8; A
